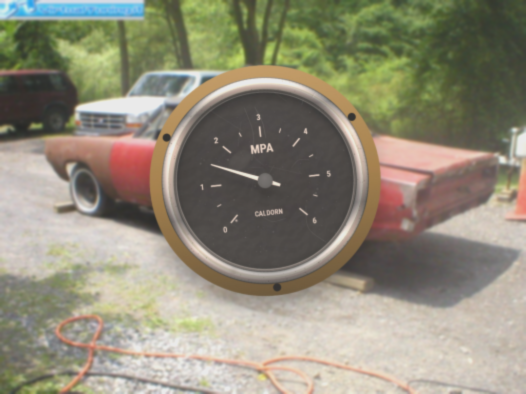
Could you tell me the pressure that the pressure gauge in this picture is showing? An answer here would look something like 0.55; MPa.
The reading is 1.5; MPa
